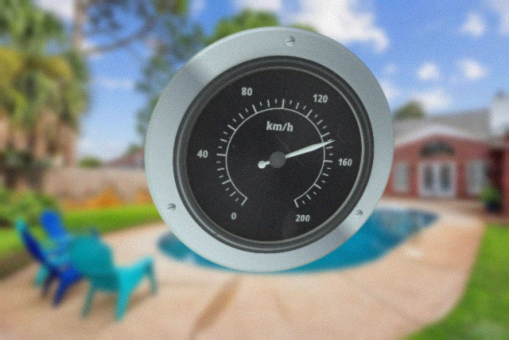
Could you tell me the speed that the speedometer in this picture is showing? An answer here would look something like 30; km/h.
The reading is 145; km/h
